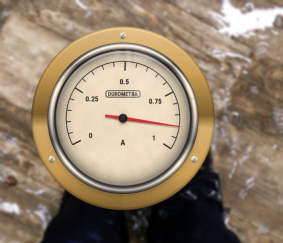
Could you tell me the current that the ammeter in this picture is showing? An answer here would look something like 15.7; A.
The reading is 0.9; A
